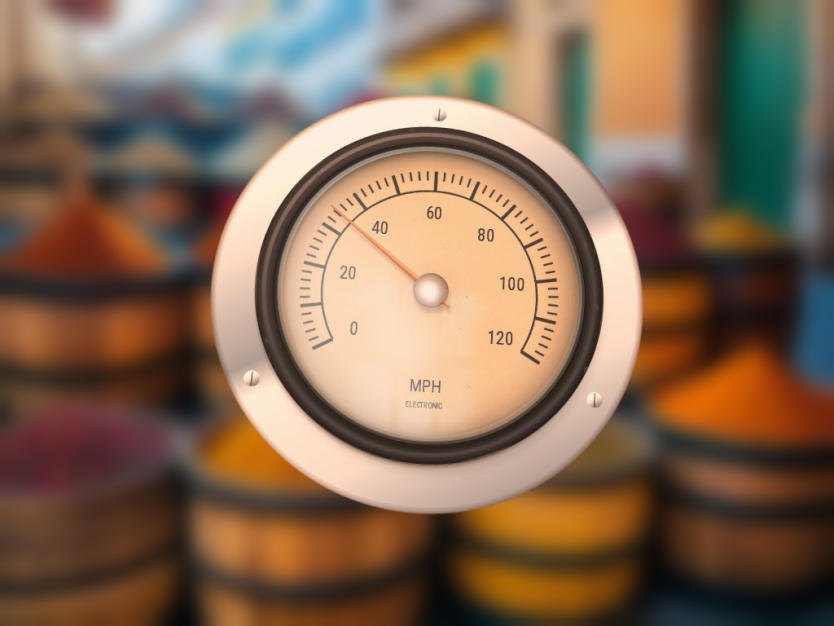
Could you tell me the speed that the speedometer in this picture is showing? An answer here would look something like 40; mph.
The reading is 34; mph
